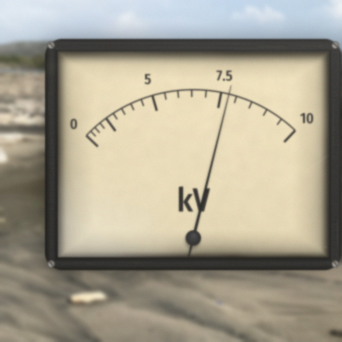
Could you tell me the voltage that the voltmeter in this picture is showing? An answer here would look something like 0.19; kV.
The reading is 7.75; kV
